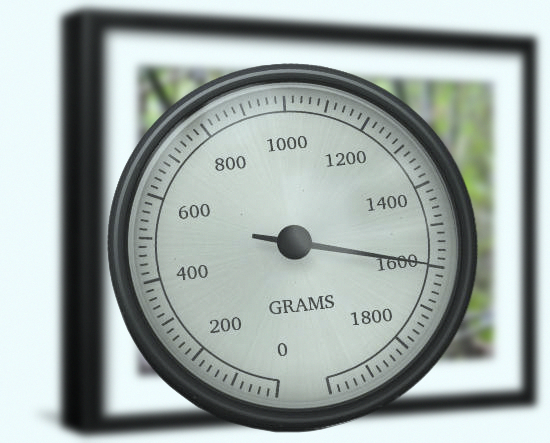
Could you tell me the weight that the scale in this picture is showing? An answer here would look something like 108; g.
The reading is 1600; g
